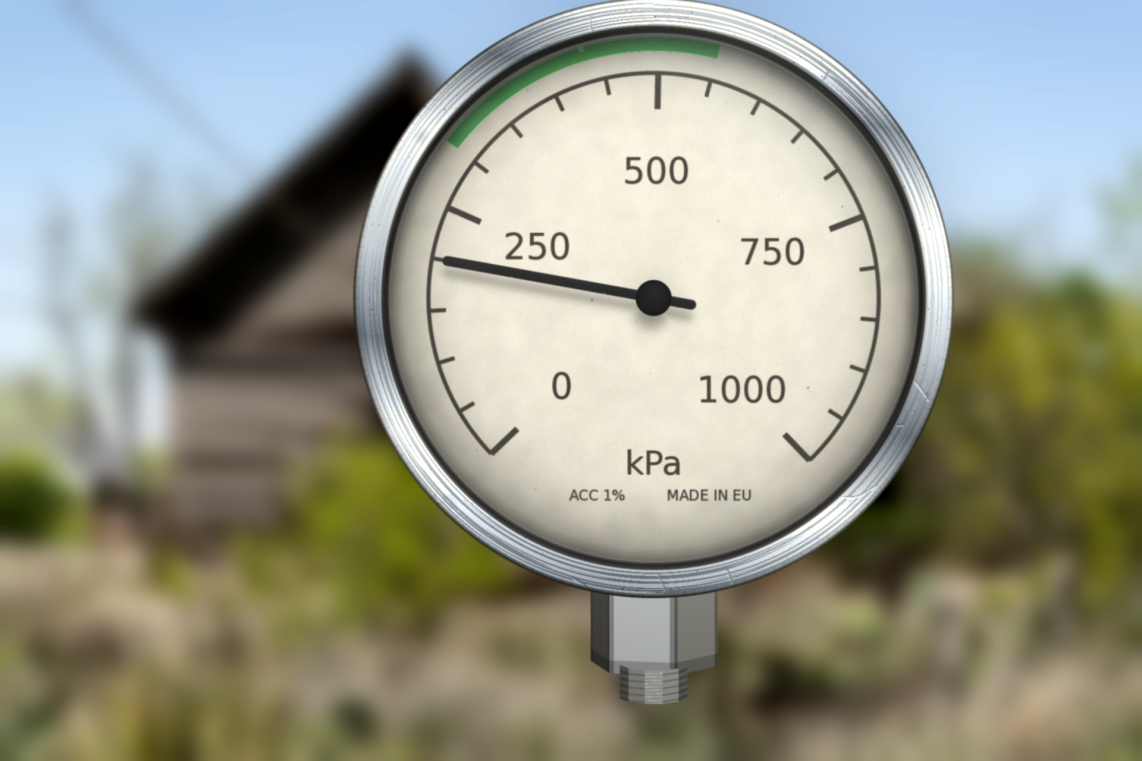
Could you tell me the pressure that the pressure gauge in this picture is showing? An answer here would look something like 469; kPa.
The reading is 200; kPa
